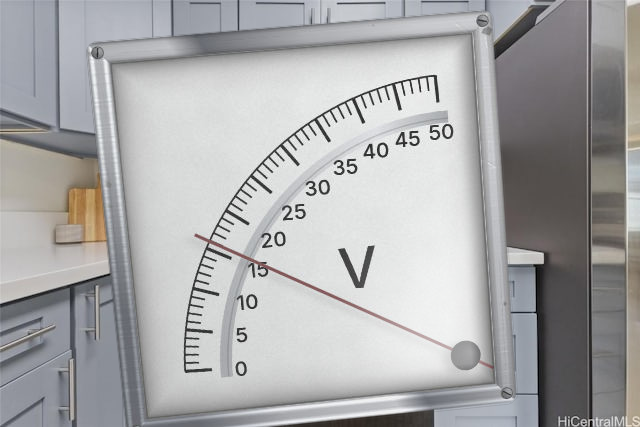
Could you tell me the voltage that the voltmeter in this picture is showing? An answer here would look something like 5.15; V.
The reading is 16; V
